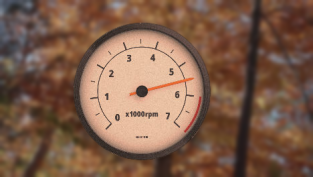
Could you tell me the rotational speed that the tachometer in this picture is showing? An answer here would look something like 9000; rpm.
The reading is 5500; rpm
